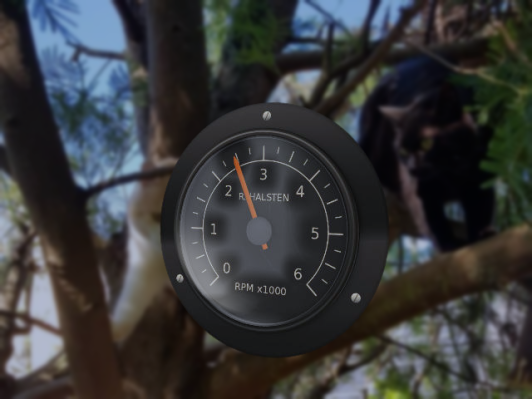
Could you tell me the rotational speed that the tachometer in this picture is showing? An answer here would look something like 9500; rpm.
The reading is 2500; rpm
